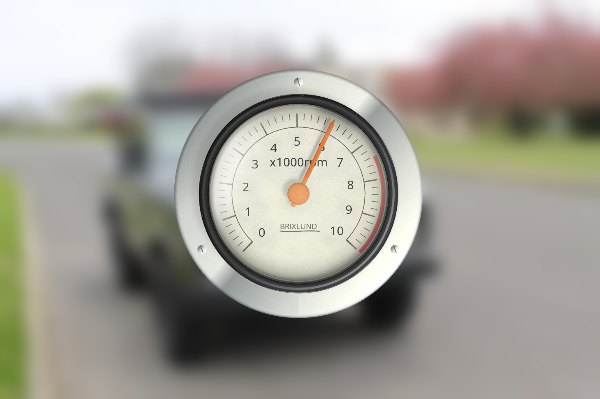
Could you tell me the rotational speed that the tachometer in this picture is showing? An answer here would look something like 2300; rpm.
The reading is 6000; rpm
